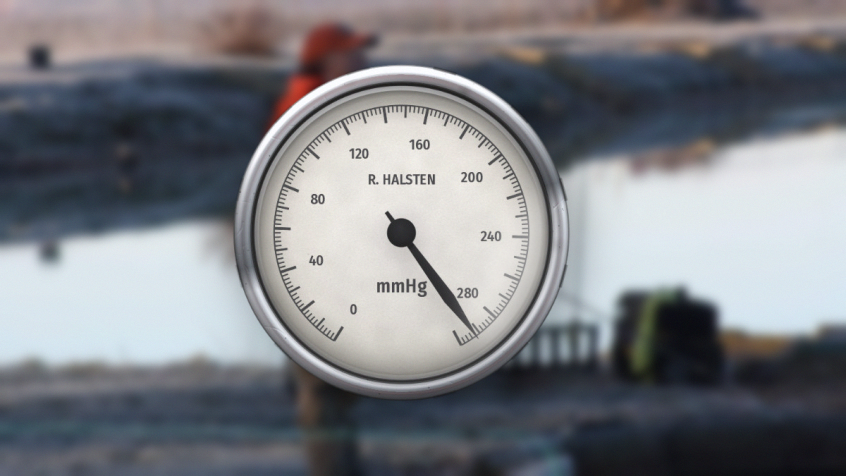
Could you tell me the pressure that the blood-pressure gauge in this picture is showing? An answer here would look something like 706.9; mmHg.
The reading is 292; mmHg
